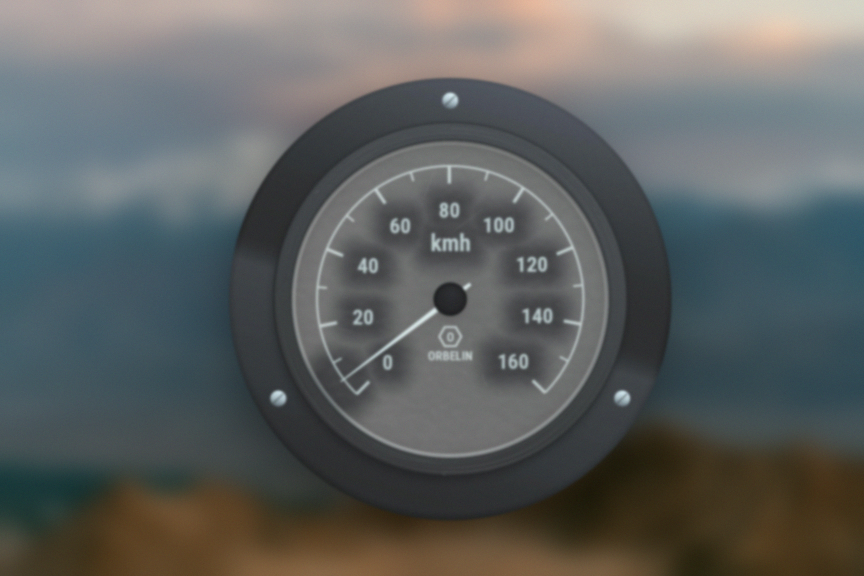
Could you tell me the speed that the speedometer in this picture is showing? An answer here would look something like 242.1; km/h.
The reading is 5; km/h
